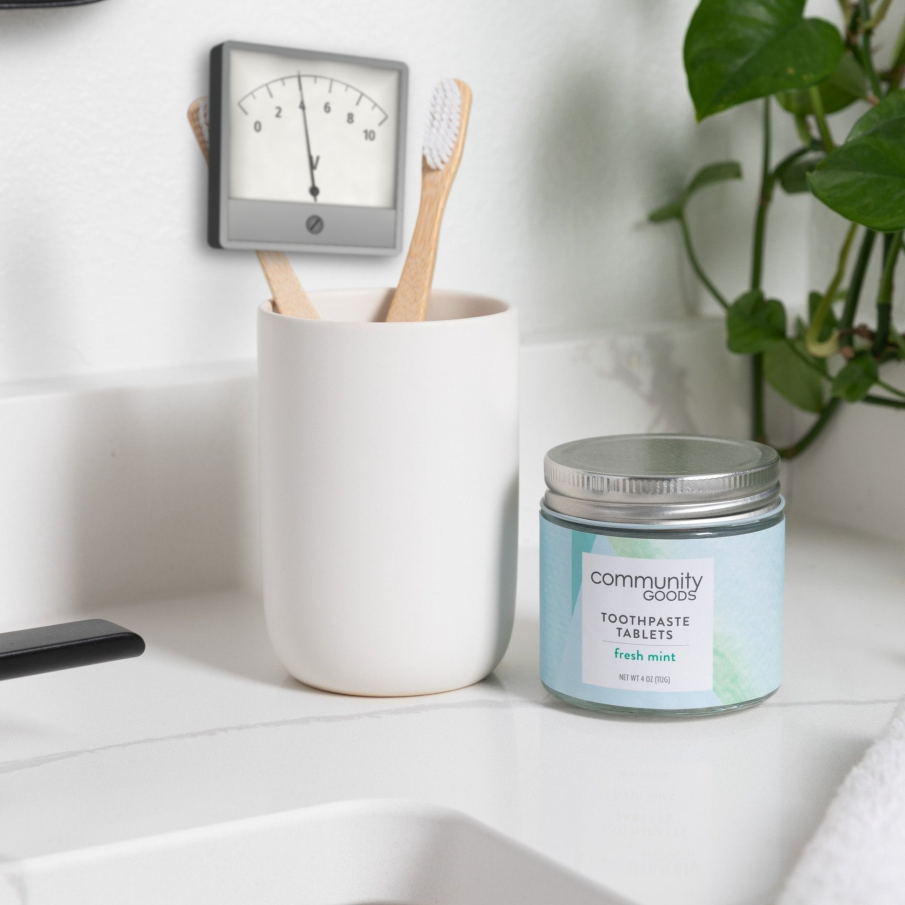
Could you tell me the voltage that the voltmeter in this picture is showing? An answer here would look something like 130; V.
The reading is 4; V
